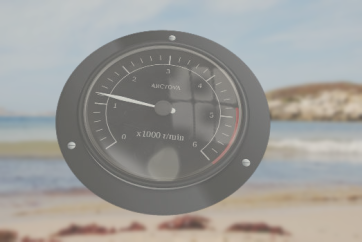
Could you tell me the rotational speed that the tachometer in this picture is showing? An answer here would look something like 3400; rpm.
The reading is 1200; rpm
